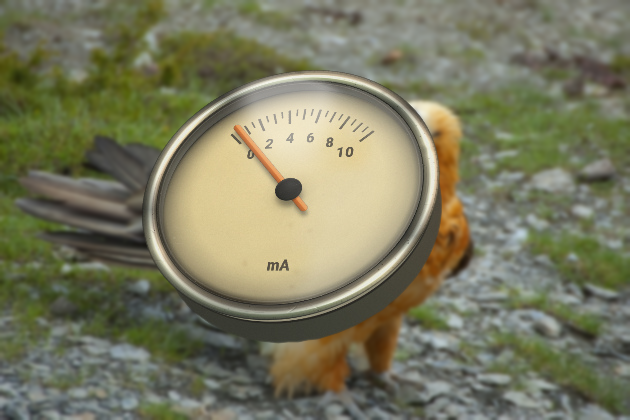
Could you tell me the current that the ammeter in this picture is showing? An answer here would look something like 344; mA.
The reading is 0.5; mA
